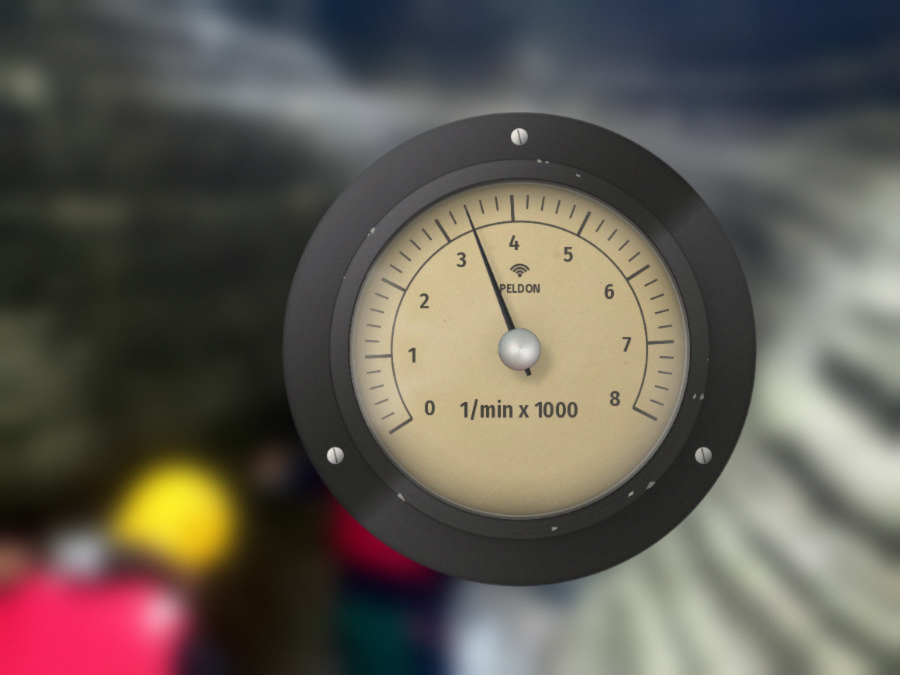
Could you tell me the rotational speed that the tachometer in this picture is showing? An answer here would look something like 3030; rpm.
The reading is 3400; rpm
